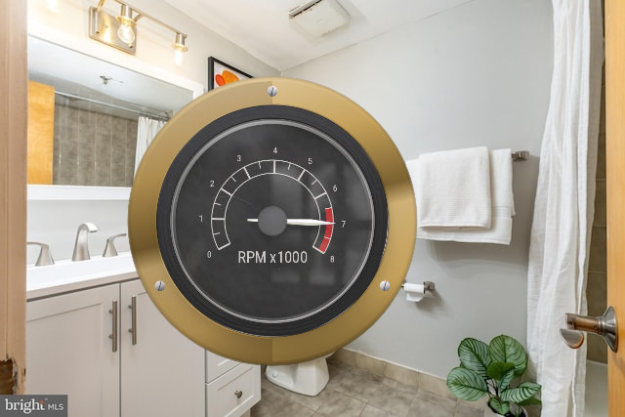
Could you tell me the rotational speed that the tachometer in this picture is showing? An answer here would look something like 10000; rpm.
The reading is 7000; rpm
